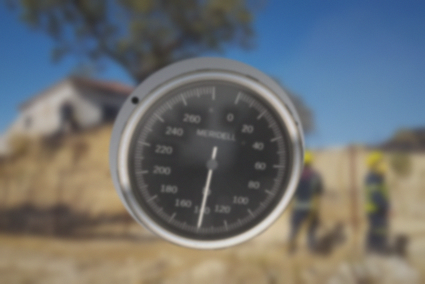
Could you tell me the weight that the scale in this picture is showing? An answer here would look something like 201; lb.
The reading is 140; lb
